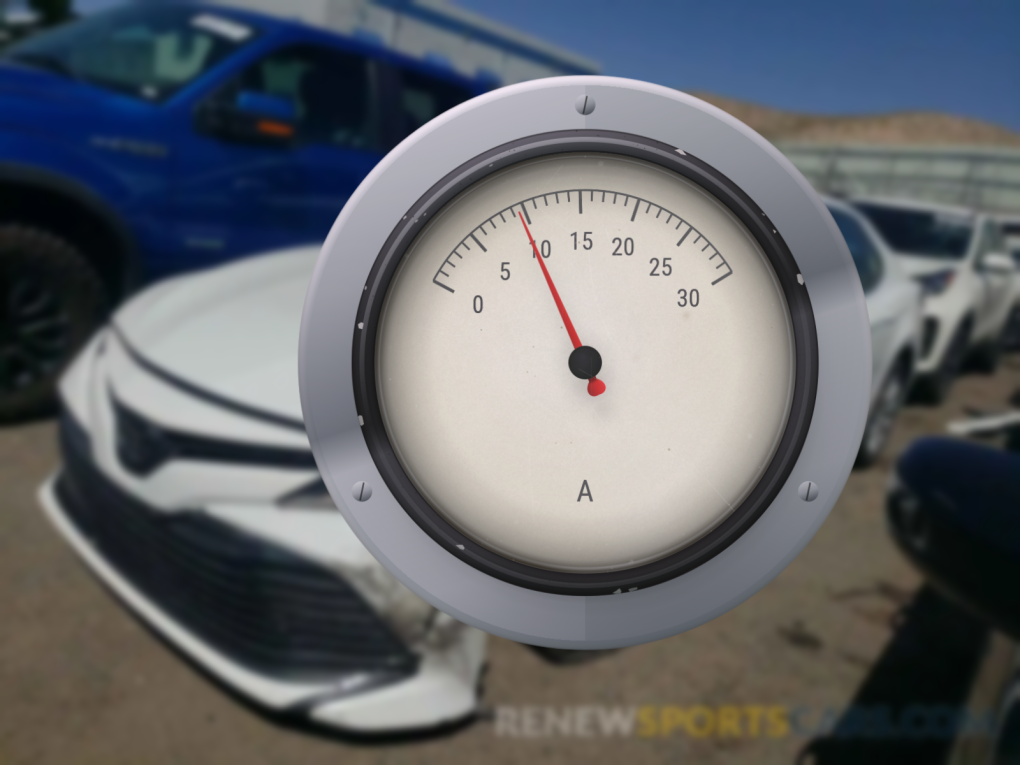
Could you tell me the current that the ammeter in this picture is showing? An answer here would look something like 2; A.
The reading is 9.5; A
